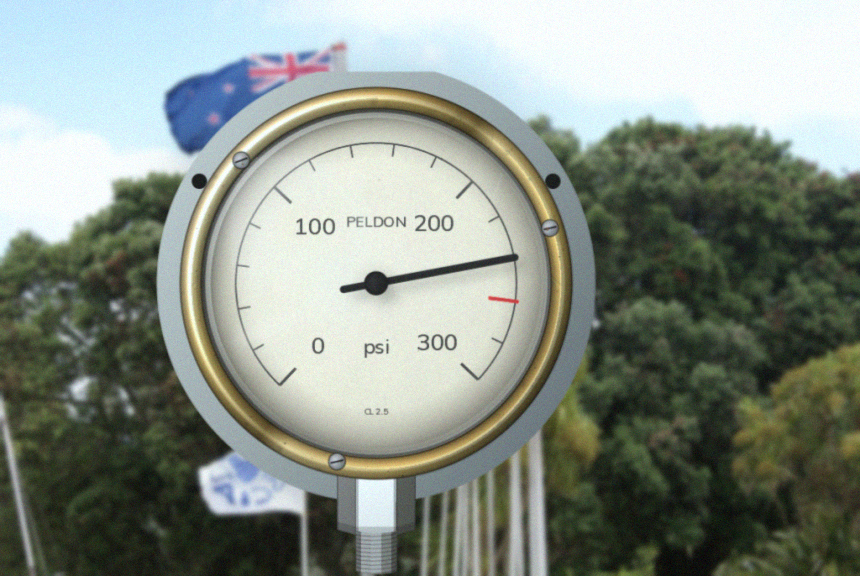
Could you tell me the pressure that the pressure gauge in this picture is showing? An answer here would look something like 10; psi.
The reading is 240; psi
